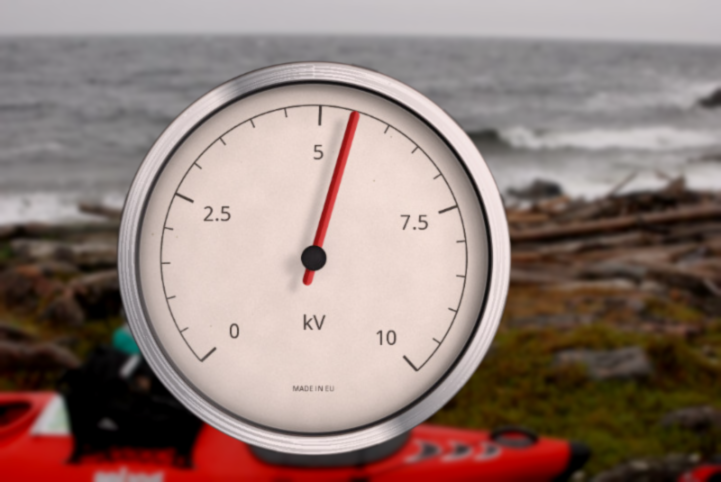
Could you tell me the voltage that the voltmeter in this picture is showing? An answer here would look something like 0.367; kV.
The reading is 5.5; kV
